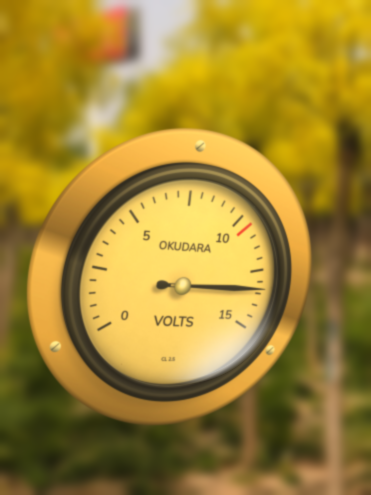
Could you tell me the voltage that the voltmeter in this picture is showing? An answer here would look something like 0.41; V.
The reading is 13.25; V
